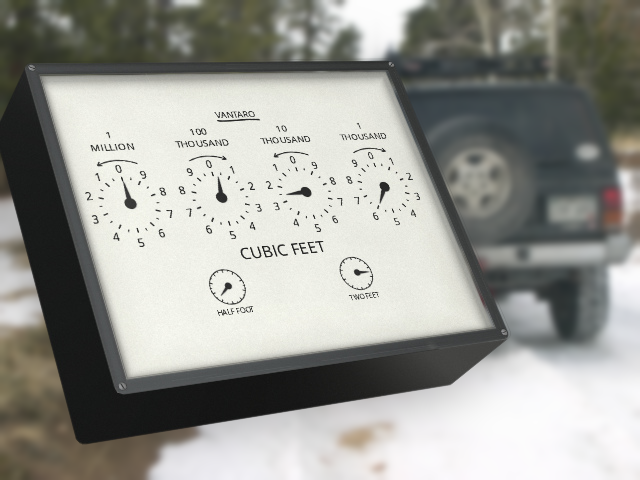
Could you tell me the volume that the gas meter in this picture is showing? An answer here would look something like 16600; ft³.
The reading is 2600; ft³
